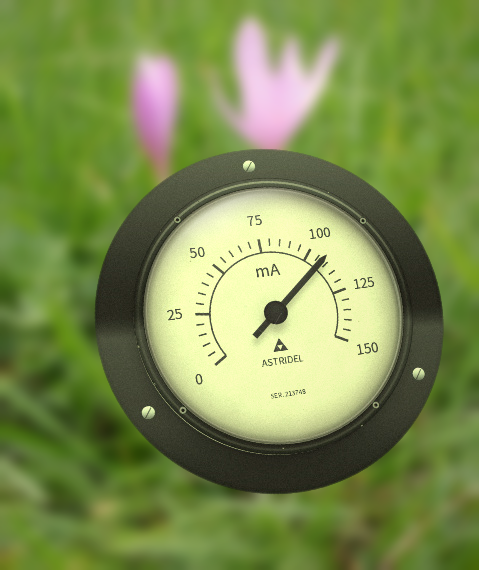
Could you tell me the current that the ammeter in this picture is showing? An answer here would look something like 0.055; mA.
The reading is 107.5; mA
